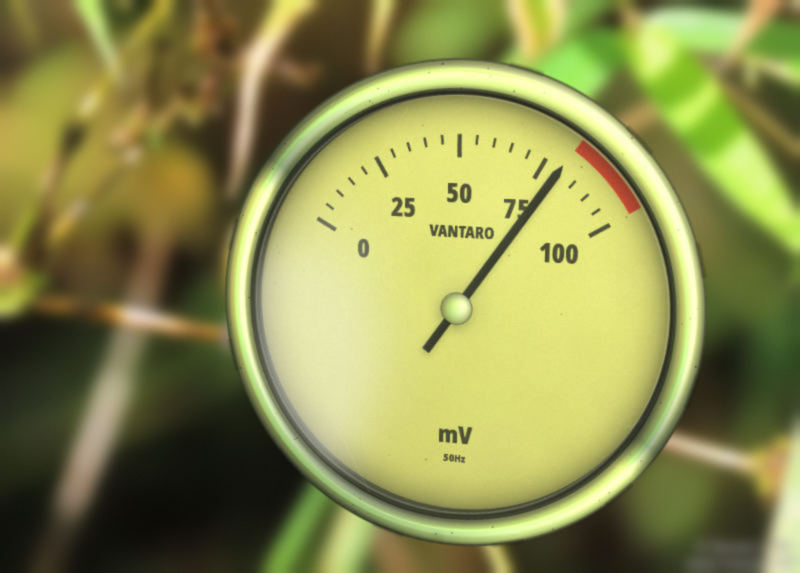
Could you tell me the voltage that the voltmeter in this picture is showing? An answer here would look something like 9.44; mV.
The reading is 80; mV
